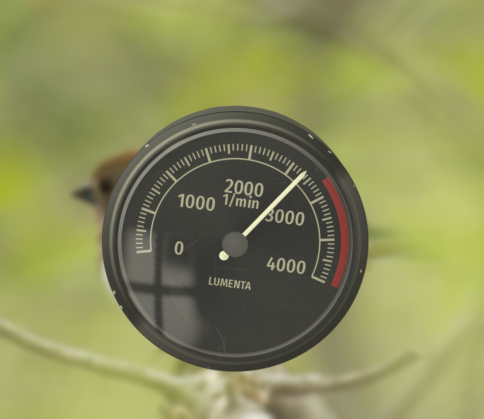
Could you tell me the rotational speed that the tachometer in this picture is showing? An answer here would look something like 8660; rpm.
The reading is 2650; rpm
